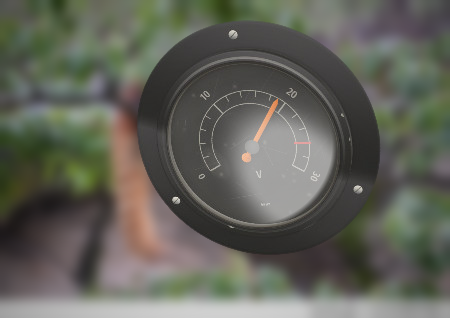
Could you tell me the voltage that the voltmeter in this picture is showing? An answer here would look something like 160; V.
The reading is 19; V
